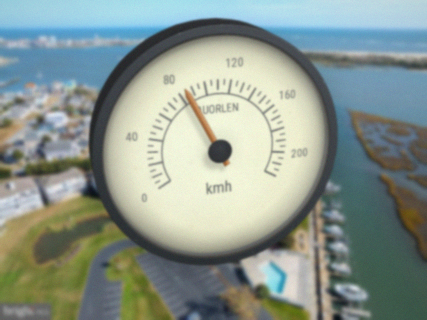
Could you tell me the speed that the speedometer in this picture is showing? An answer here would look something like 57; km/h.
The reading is 85; km/h
